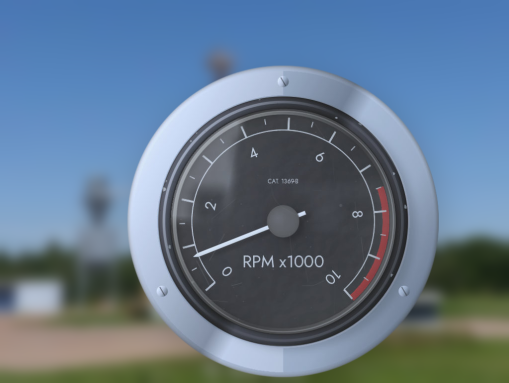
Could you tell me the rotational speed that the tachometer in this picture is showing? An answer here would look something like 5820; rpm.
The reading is 750; rpm
